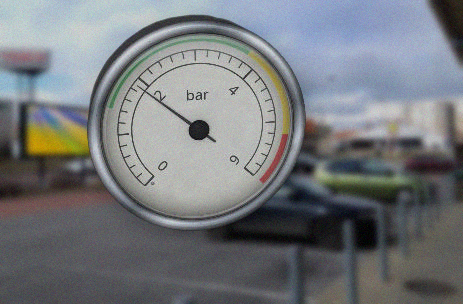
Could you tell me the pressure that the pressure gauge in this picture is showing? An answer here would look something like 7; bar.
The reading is 1.9; bar
